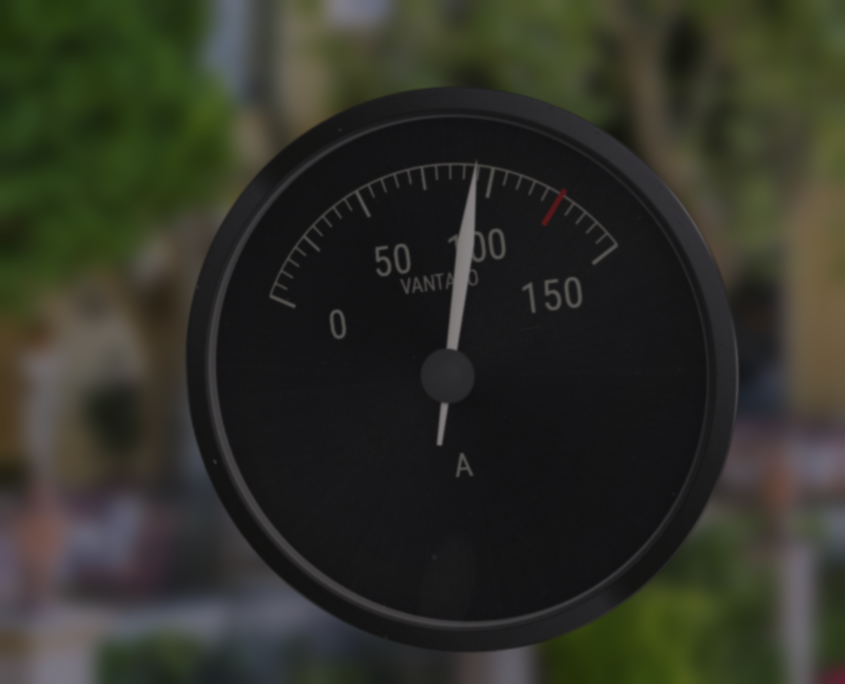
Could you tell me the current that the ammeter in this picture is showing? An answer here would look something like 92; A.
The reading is 95; A
